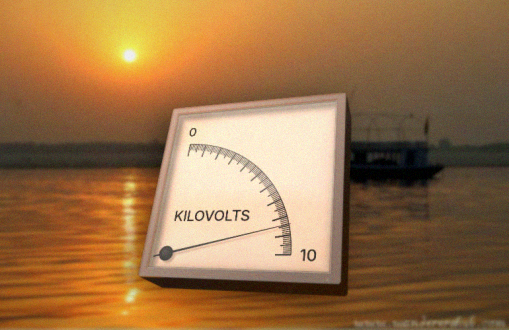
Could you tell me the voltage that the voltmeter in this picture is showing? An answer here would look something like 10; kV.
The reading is 8.5; kV
